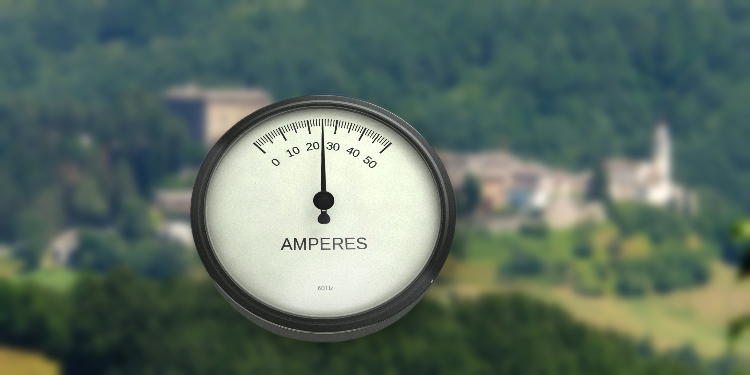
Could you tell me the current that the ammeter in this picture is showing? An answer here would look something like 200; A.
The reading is 25; A
